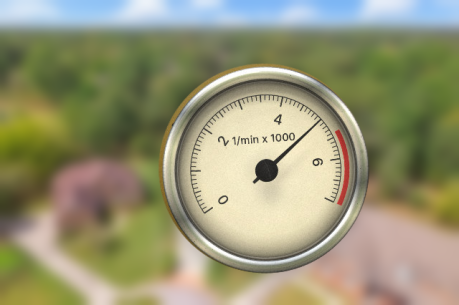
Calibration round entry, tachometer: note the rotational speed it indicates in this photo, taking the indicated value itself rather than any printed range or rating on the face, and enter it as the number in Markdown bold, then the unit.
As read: **5000** rpm
